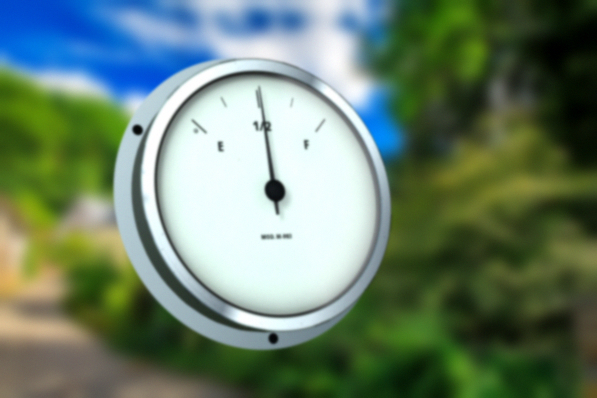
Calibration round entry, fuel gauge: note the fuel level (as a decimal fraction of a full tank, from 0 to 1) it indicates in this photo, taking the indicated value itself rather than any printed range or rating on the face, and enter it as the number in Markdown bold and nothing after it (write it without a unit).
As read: **0.5**
